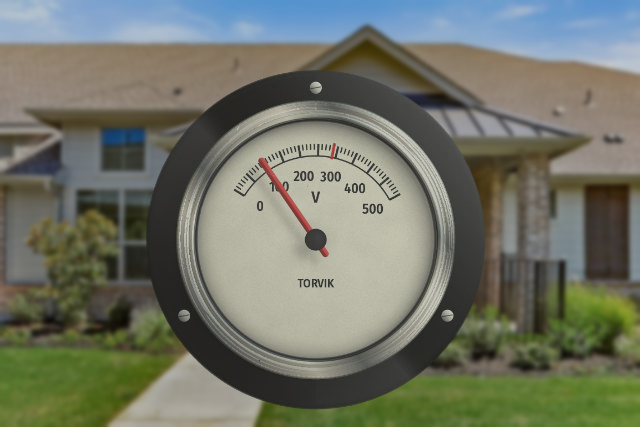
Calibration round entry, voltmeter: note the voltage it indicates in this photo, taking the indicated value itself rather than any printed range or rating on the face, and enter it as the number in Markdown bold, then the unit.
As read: **100** V
